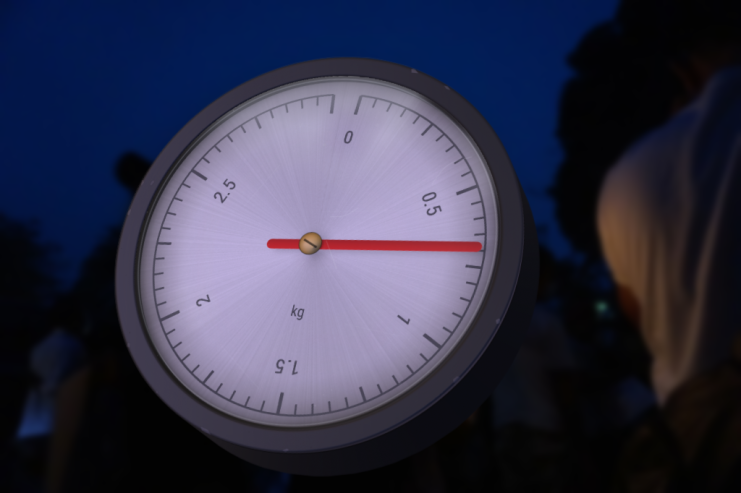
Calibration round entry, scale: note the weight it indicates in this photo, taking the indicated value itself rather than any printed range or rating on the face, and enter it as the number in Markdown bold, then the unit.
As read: **0.7** kg
